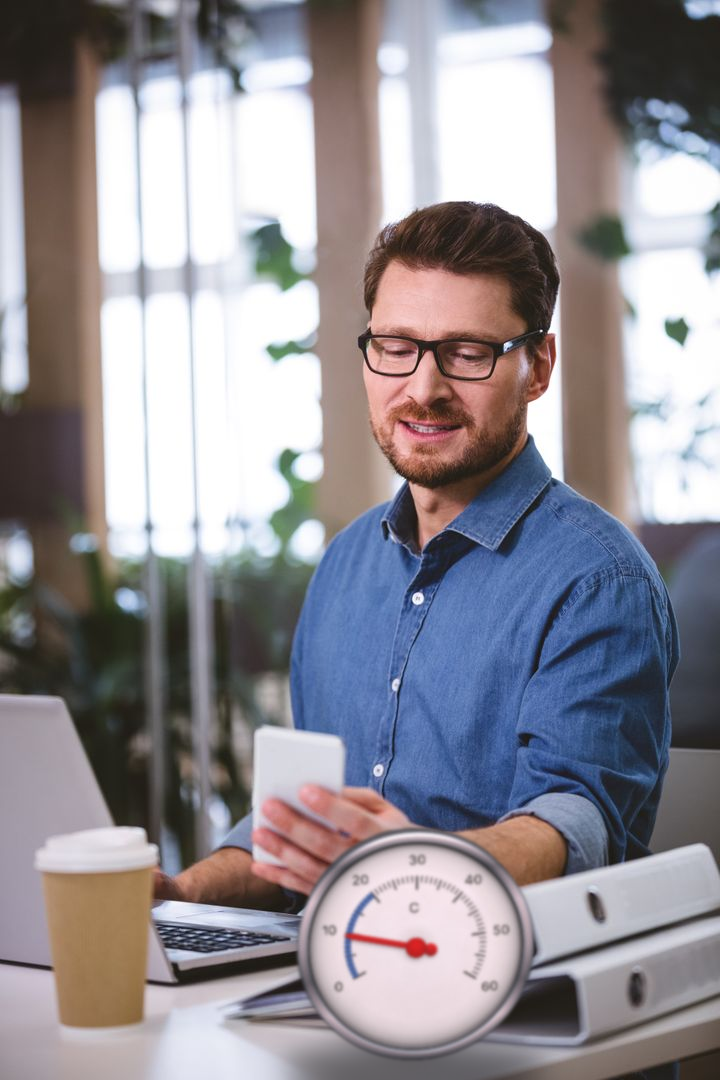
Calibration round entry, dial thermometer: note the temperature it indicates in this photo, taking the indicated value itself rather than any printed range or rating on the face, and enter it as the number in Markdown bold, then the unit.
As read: **10** °C
